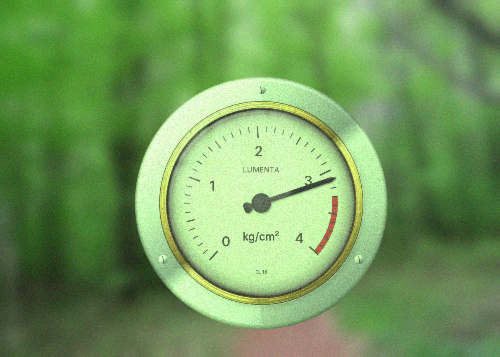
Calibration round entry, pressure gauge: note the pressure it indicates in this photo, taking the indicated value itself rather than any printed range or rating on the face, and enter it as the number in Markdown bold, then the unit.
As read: **3.1** kg/cm²
